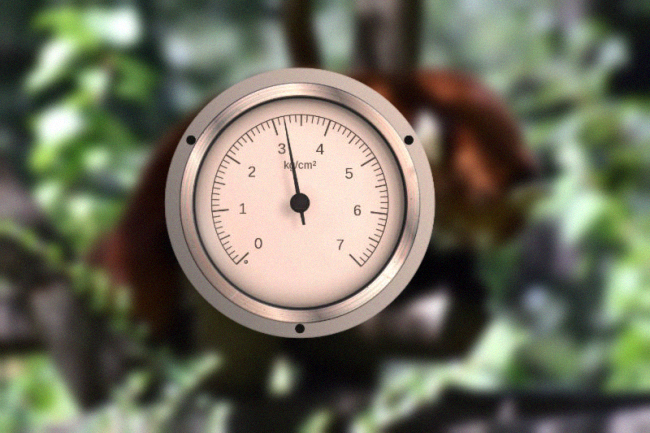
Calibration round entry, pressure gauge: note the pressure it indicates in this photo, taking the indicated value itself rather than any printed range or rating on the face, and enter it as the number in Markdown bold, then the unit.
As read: **3.2** kg/cm²
